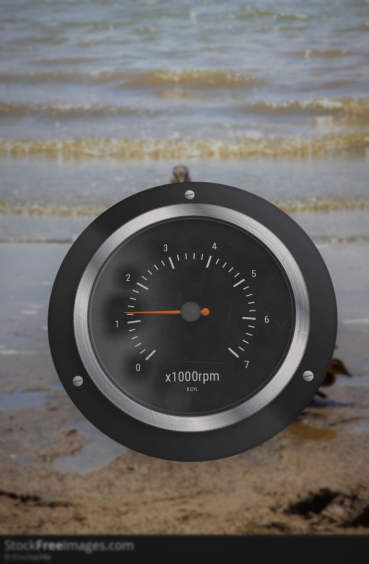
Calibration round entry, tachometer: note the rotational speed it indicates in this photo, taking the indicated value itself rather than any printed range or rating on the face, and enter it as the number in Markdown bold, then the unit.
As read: **1200** rpm
